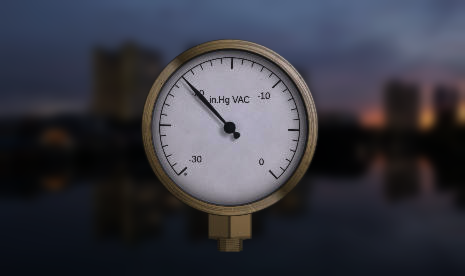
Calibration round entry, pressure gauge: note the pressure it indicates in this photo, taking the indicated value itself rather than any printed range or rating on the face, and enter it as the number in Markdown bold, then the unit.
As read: **-20** inHg
